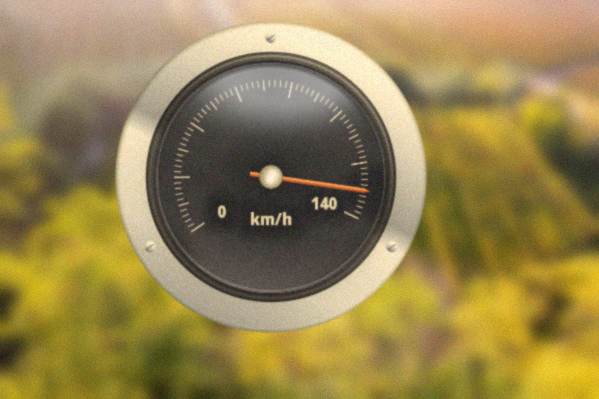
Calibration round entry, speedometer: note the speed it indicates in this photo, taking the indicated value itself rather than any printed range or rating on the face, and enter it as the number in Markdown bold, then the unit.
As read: **130** km/h
